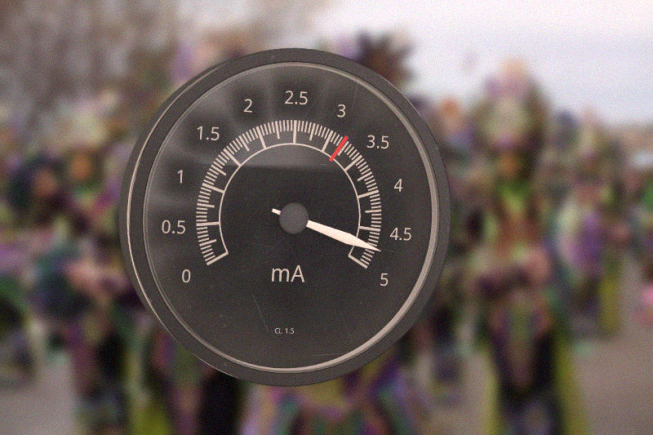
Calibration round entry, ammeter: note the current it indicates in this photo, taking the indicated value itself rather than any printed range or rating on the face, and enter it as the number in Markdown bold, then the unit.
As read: **4.75** mA
